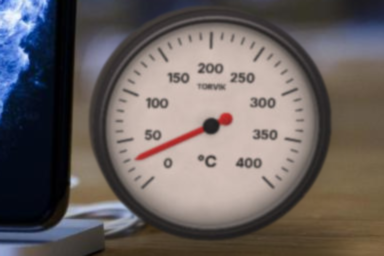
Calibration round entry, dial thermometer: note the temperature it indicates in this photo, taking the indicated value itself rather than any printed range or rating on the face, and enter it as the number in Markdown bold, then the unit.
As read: **30** °C
